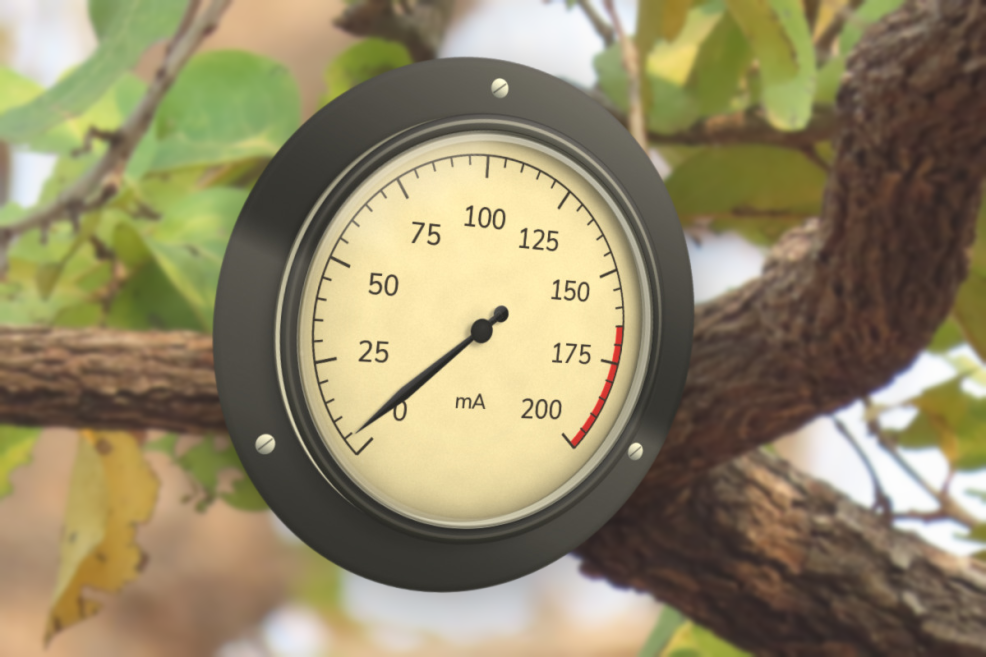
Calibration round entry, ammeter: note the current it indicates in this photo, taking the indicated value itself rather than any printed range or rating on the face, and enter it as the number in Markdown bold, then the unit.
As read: **5** mA
